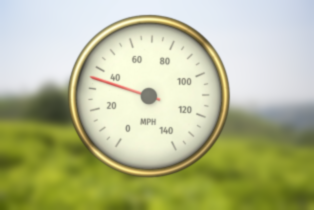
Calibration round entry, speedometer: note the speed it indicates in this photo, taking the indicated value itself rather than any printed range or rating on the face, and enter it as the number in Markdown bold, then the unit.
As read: **35** mph
